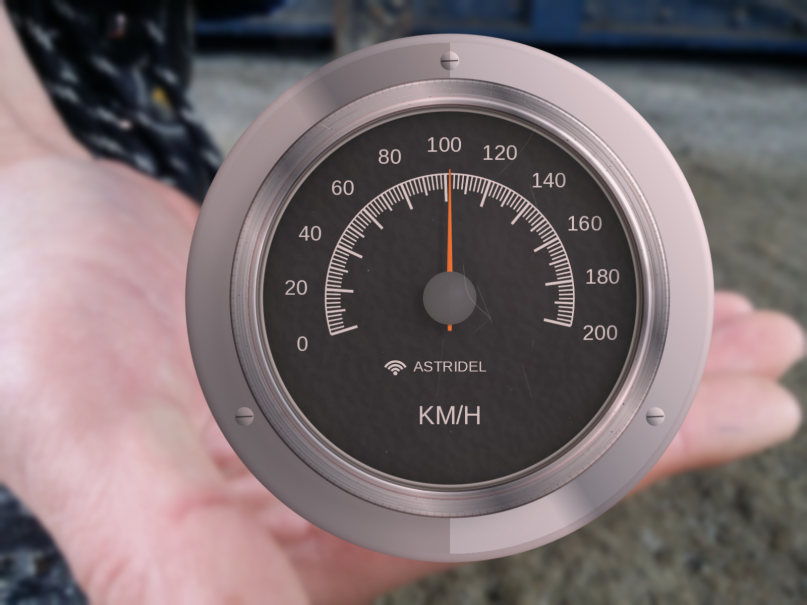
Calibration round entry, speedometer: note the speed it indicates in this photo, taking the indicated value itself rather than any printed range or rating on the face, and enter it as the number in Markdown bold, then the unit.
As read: **102** km/h
